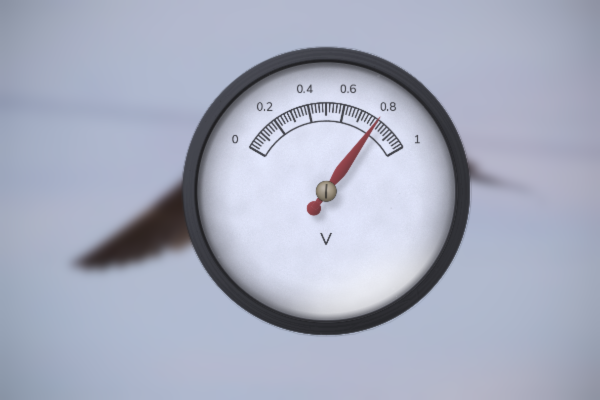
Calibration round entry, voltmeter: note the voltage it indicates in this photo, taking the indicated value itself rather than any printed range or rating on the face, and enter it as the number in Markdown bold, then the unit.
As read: **0.8** V
